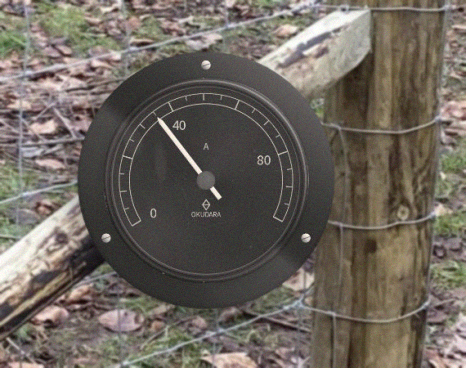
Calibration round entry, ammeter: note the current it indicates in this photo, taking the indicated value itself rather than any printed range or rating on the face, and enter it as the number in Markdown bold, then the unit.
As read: **35** A
